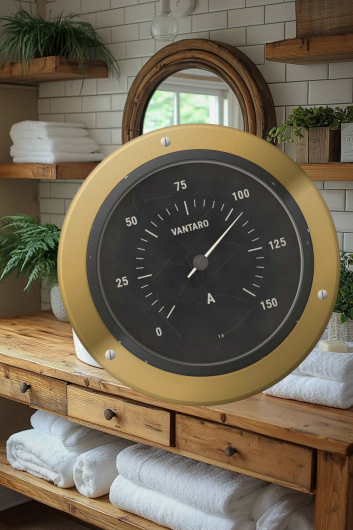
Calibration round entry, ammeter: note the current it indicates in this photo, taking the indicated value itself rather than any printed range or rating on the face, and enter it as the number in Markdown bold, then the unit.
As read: **105** A
